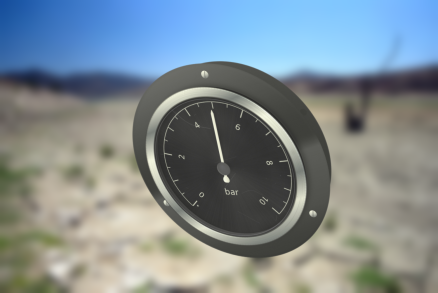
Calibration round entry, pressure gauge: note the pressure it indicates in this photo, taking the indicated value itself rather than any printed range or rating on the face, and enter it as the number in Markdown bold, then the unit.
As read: **5** bar
